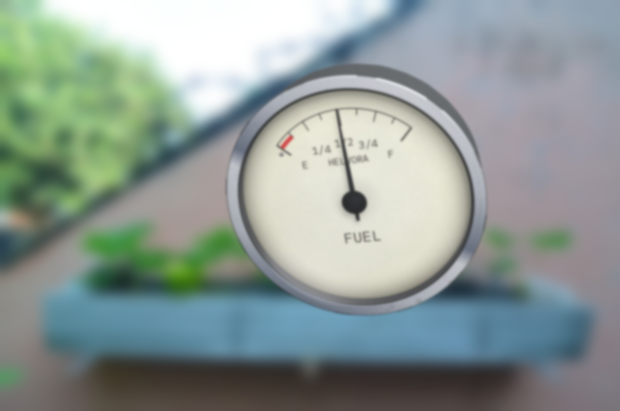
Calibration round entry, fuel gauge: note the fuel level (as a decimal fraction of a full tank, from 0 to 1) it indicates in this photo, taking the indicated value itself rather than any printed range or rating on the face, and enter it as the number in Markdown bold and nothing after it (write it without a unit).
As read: **0.5**
